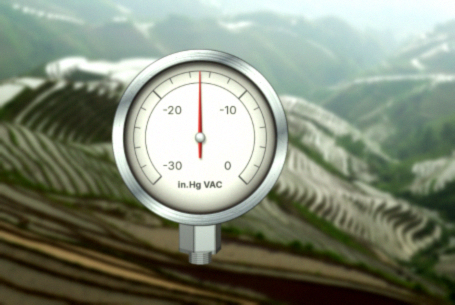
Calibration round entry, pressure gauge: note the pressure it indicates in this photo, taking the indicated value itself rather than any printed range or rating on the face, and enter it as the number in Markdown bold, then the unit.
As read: **-15** inHg
